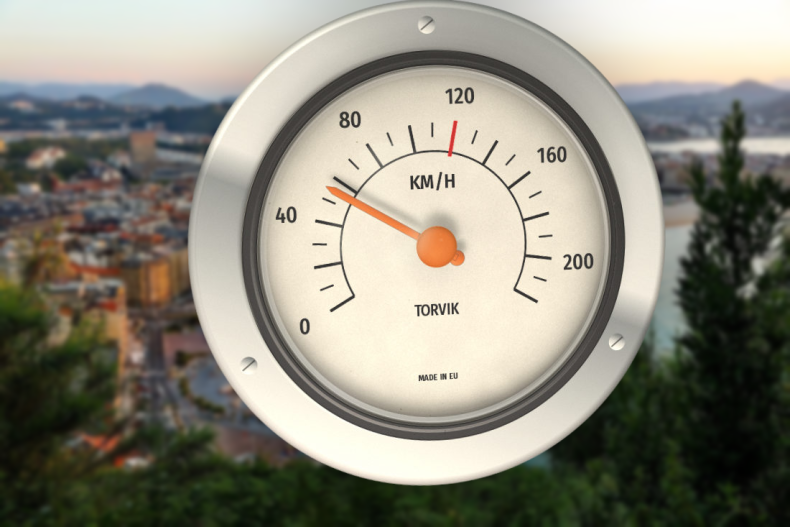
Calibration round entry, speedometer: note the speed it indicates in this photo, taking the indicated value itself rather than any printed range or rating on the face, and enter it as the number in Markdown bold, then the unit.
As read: **55** km/h
